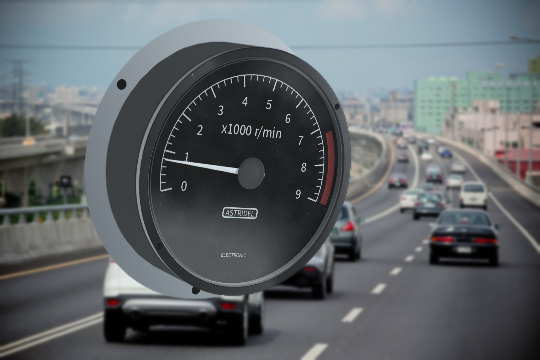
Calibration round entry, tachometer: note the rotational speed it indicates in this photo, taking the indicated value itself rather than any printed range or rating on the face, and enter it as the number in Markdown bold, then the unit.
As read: **800** rpm
